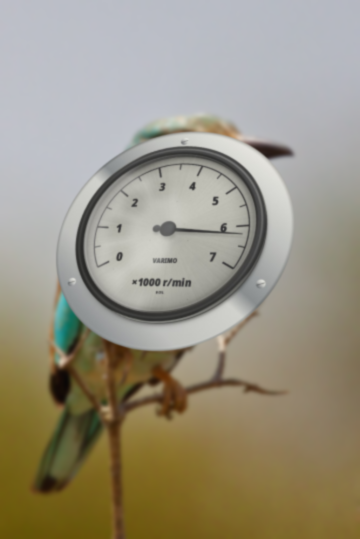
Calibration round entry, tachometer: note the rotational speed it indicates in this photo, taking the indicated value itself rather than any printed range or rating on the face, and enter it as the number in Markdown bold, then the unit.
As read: **6250** rpm
